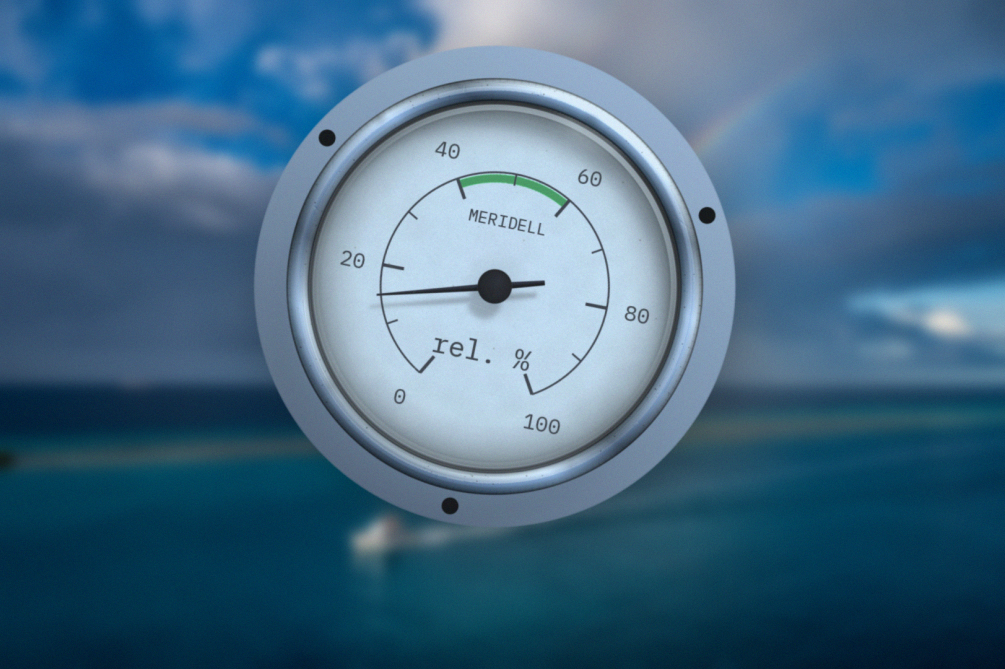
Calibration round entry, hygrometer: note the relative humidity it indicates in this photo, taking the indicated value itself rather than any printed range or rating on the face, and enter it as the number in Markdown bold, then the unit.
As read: **15** %
